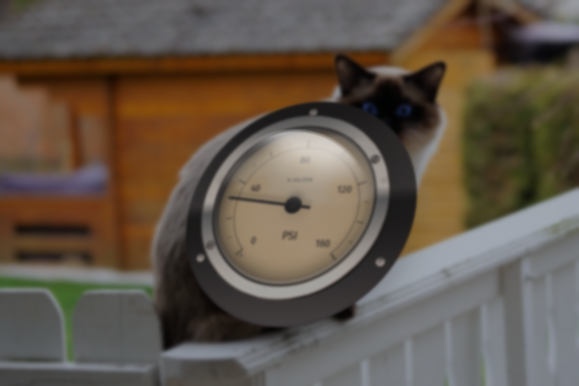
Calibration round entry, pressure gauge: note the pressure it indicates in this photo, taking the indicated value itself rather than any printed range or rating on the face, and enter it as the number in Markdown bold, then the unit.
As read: **30** psi
